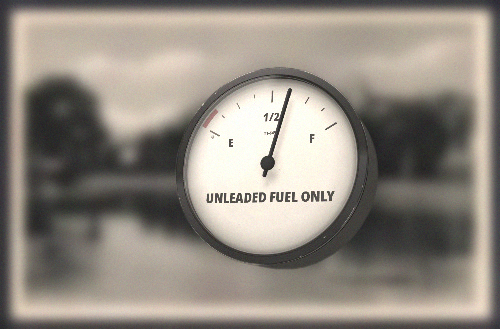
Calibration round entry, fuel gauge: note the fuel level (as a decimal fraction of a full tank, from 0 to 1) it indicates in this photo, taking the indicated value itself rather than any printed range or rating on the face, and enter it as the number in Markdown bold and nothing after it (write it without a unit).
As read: **0.625**
